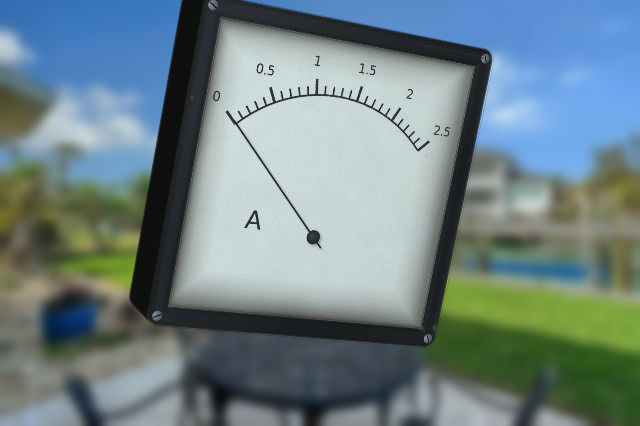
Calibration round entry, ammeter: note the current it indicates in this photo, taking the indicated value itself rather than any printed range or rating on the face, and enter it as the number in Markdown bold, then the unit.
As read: **0** A
